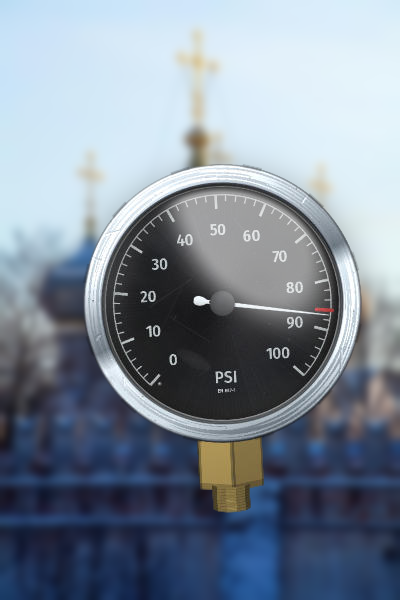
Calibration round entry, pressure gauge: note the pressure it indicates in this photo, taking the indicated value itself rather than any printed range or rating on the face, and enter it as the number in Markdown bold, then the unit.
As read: **87** psi
